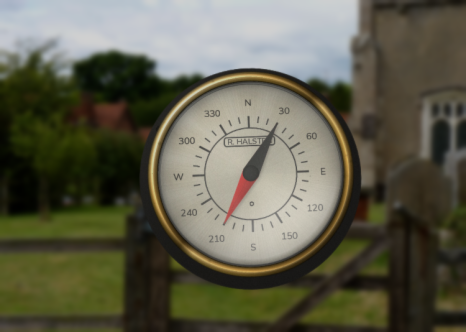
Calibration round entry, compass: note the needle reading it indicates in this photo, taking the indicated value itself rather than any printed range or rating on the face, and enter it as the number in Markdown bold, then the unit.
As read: **210** °
